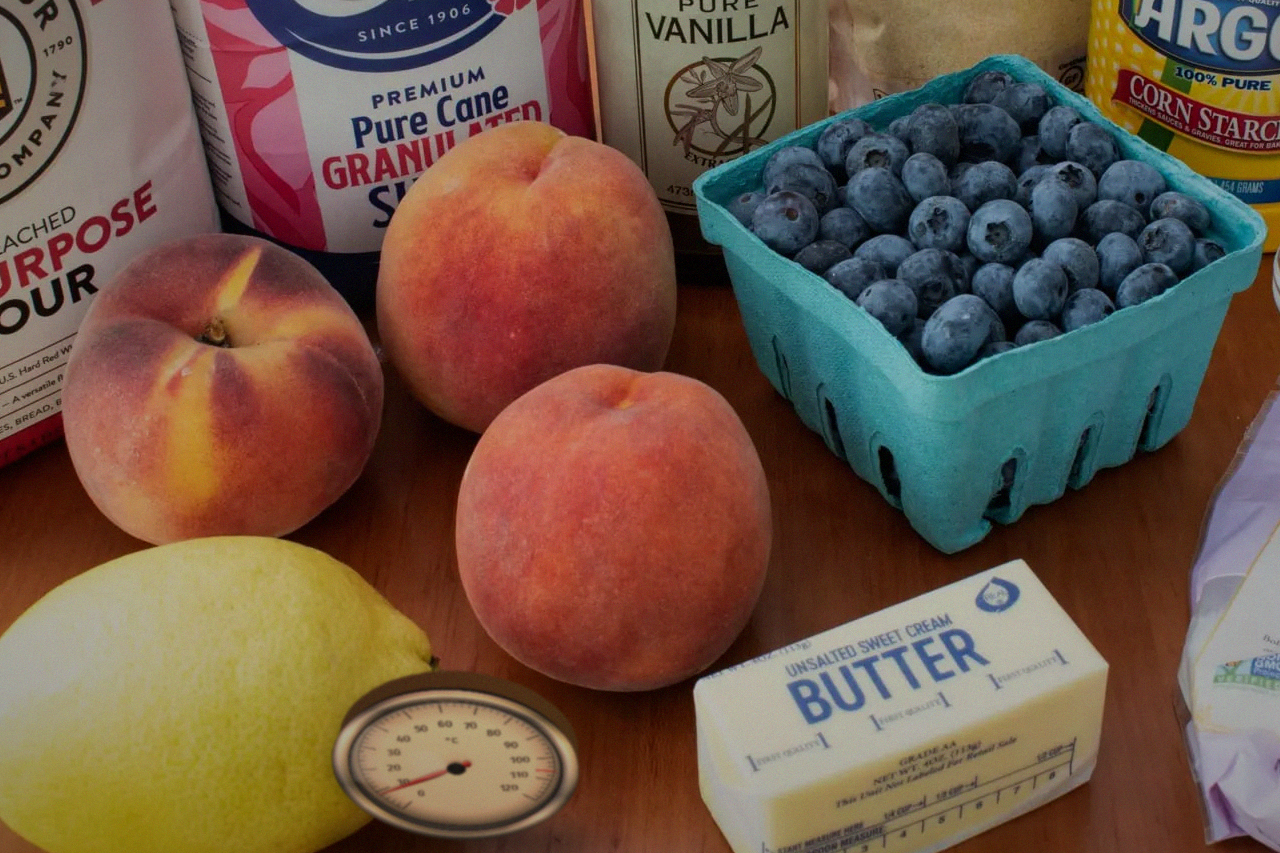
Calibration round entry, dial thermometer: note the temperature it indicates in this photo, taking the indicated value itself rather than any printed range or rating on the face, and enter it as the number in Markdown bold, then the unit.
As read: **10** °C
